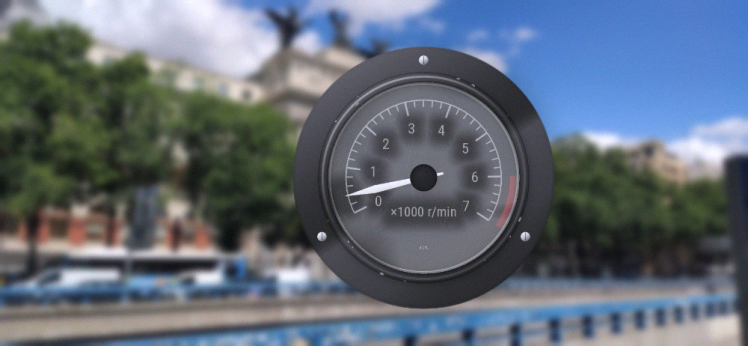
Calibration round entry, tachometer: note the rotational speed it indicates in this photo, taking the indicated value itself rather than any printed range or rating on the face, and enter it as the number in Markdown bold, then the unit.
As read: **400** rpm
